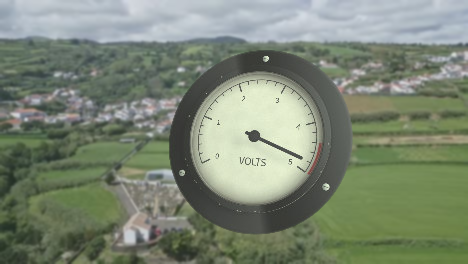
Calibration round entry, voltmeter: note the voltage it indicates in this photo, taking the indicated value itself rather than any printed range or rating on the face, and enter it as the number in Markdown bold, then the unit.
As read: **4.8** V
